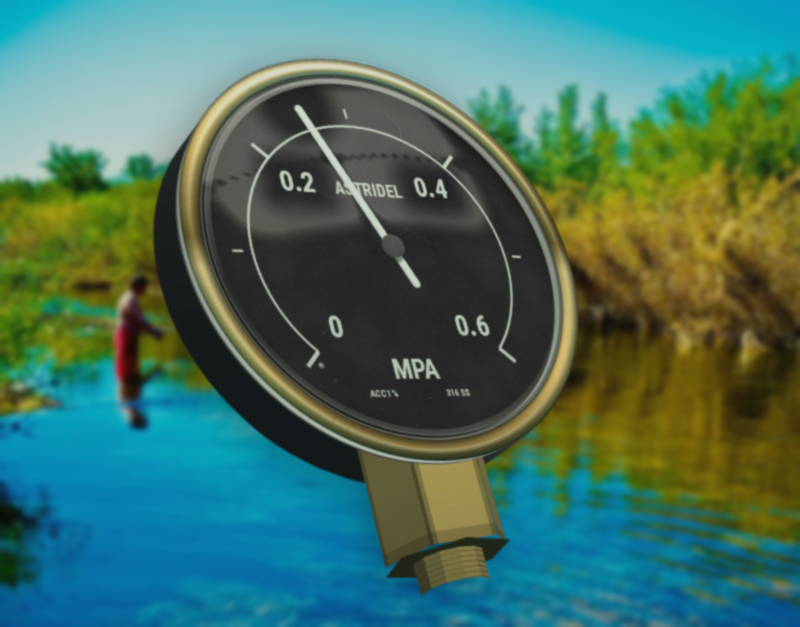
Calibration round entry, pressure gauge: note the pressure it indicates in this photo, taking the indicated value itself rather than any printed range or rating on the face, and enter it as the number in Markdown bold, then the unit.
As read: **0.25** MPa
